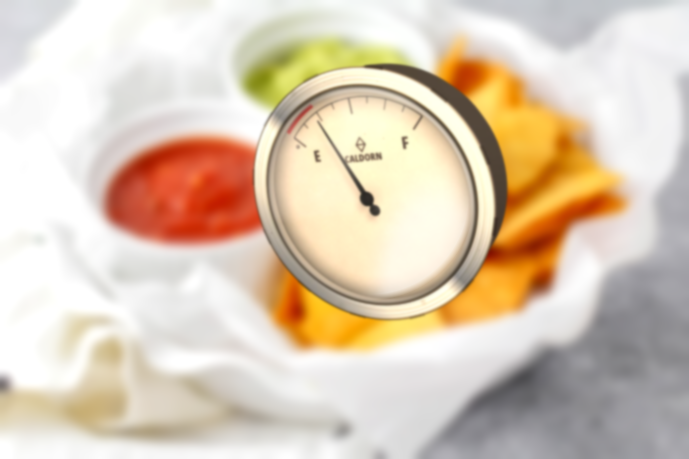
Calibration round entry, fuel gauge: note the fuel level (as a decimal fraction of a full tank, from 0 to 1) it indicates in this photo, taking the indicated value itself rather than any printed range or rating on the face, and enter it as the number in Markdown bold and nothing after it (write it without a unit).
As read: **0.25**
